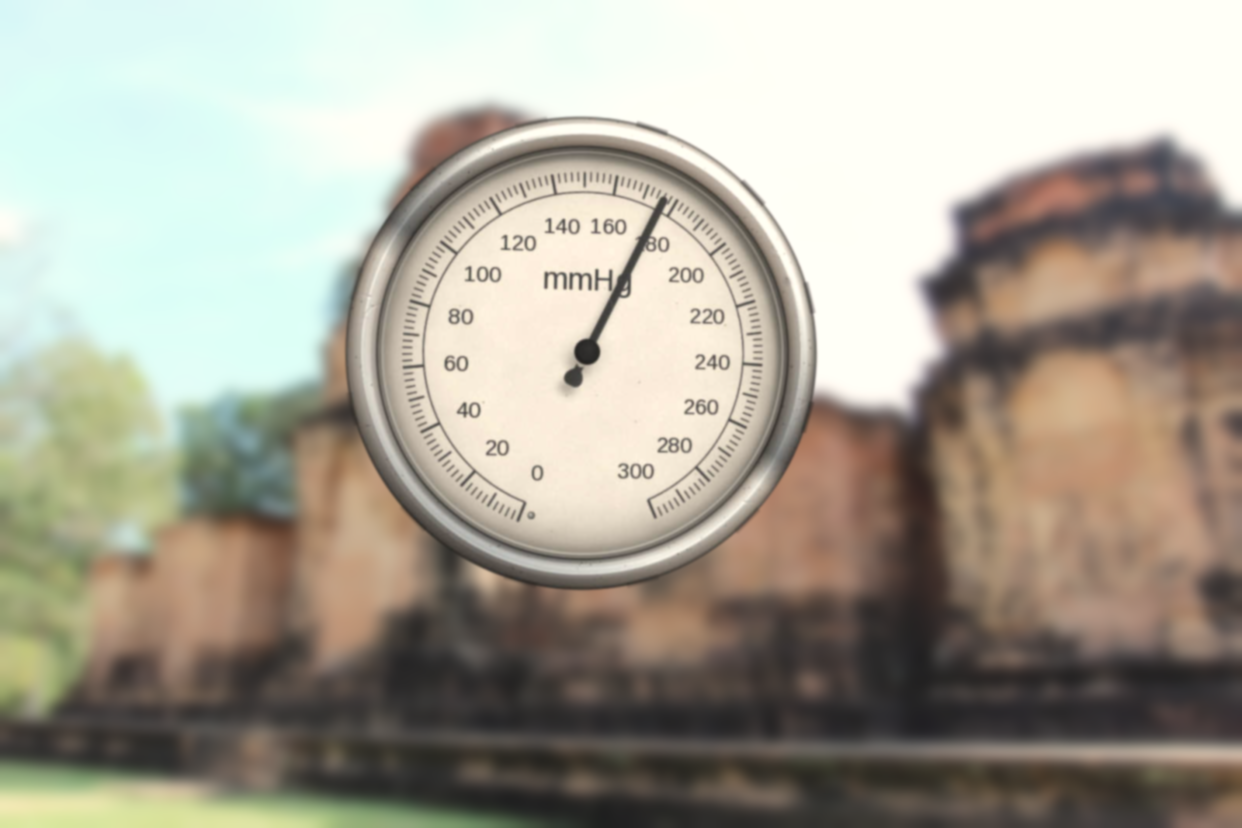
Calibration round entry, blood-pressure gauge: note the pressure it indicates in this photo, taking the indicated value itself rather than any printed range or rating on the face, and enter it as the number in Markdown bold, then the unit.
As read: **176** mmHg
